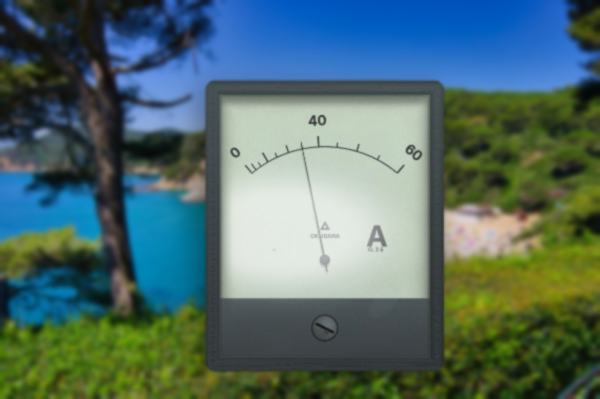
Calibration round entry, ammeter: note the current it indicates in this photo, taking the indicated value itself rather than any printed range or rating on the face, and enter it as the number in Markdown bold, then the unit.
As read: **35** A
